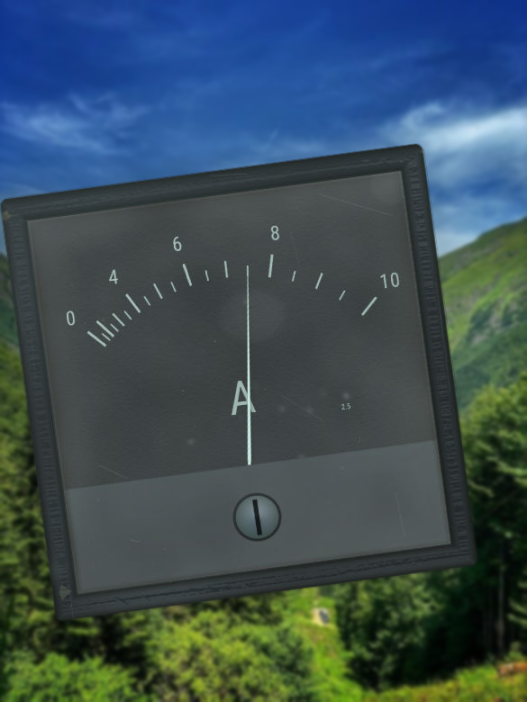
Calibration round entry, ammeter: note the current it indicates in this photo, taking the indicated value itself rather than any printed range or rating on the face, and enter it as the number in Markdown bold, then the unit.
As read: **7.5** A
